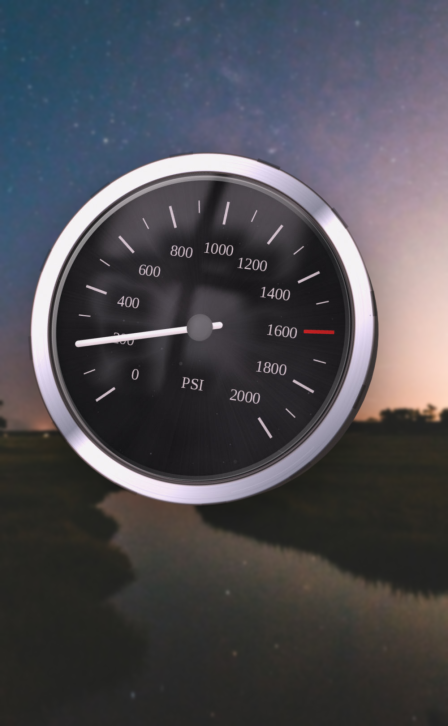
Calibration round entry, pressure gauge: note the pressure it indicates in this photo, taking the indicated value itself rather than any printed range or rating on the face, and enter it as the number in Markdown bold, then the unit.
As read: **200** psi
